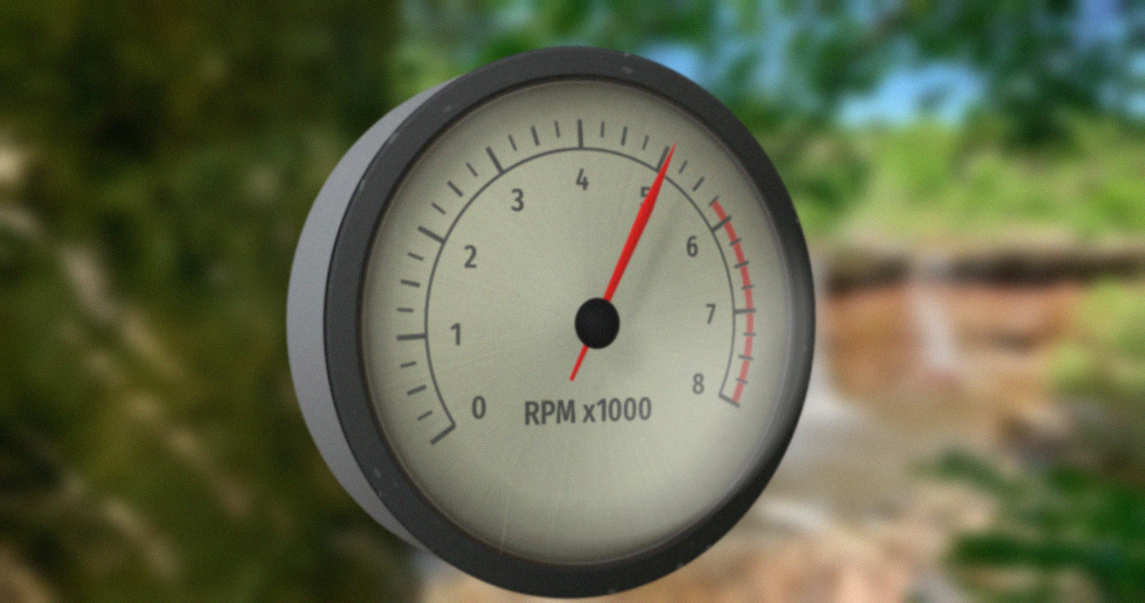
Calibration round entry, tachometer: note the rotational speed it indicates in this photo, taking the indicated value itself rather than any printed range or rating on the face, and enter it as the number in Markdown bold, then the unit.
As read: **5000** rpm
